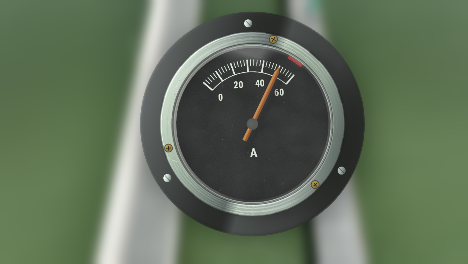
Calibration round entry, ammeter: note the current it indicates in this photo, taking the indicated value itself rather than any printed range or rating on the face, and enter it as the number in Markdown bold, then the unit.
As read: **50** A
